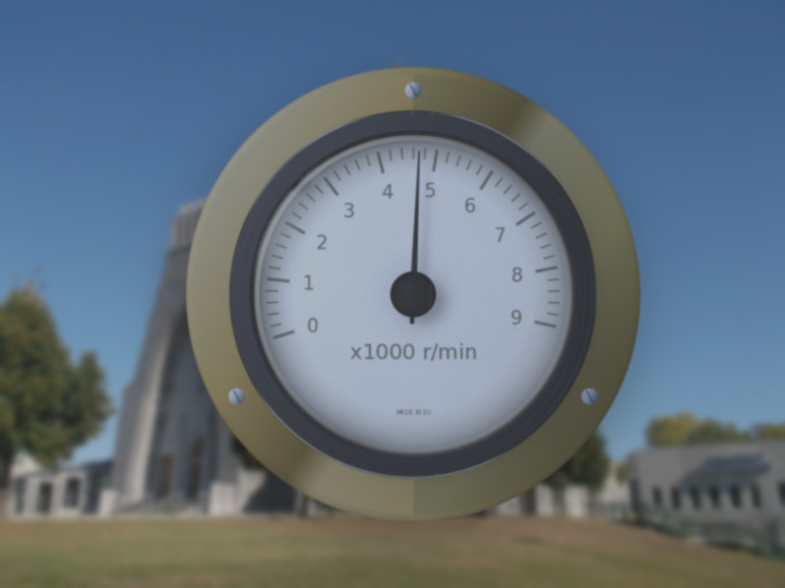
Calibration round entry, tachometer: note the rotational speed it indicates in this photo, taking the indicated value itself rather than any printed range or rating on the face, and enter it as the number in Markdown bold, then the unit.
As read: **4700** rpm
